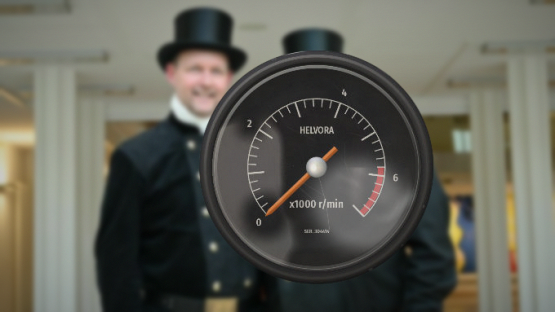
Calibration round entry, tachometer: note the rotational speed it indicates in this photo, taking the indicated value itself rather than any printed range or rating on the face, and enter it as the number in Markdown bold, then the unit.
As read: **0** rpm
